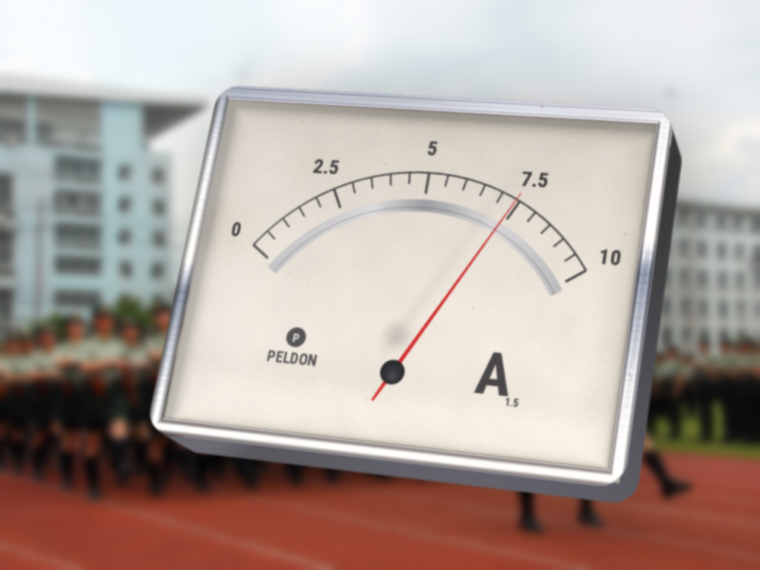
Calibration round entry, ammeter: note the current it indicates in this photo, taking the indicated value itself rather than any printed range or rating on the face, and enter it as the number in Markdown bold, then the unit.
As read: **7.5** A
